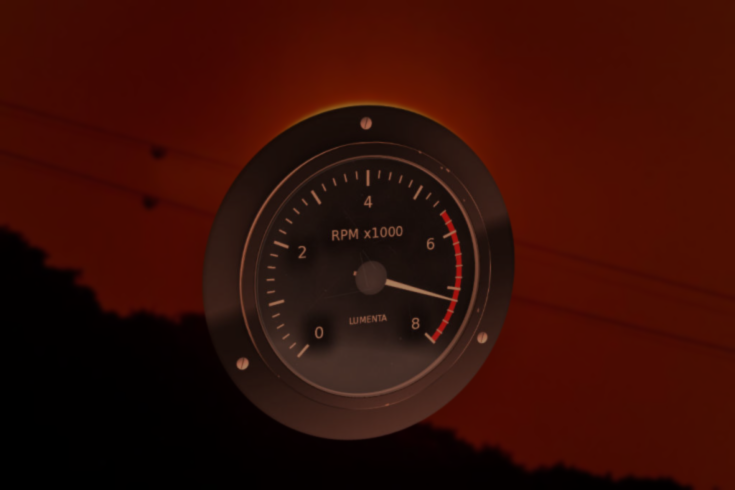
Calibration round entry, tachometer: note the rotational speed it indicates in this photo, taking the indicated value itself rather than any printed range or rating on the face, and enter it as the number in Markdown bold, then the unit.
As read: **7200** rpm
